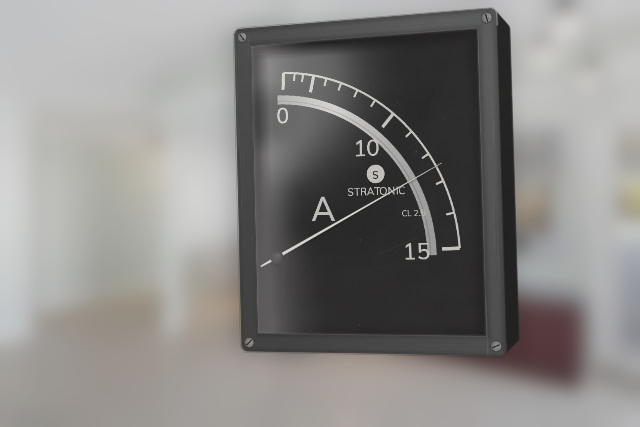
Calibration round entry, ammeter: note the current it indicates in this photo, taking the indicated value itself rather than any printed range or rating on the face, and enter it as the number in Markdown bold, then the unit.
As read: **12.5** A
